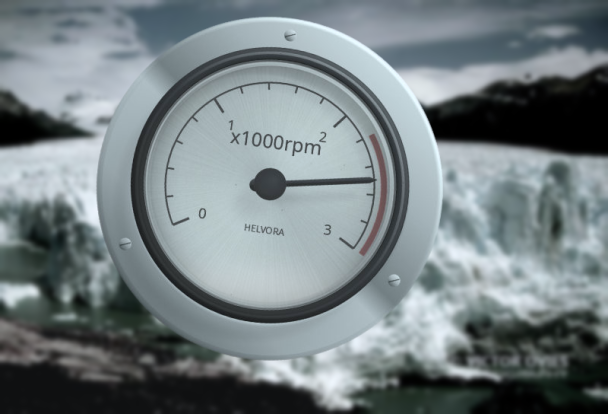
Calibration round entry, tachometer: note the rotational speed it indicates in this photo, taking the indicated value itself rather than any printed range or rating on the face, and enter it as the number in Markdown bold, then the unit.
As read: **2500** rpm
